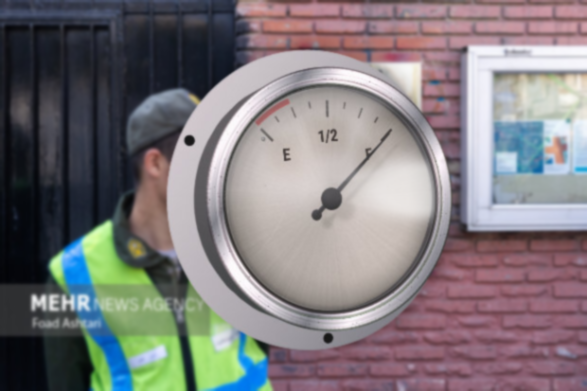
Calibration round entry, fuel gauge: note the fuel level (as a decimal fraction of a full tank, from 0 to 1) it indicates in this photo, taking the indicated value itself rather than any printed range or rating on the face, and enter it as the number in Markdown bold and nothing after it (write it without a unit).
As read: **1**
